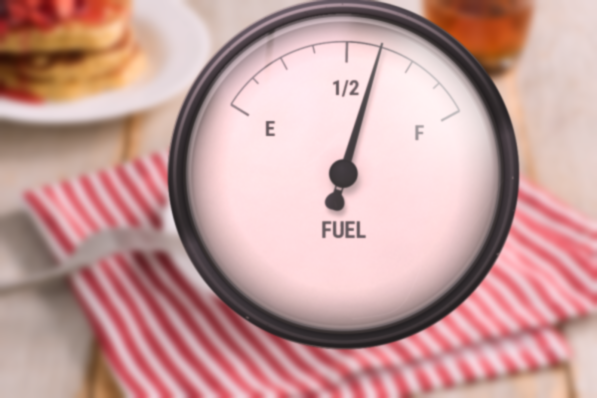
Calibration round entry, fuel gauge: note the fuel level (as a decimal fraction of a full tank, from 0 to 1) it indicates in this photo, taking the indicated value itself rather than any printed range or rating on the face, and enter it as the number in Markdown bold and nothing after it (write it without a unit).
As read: **0.625**
